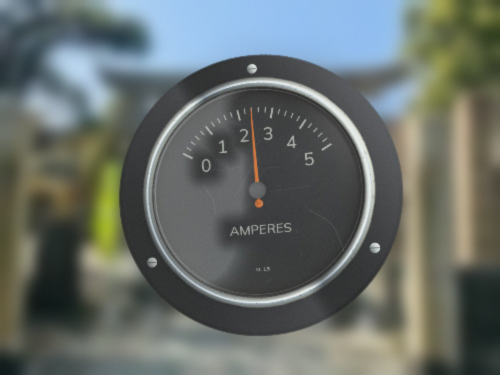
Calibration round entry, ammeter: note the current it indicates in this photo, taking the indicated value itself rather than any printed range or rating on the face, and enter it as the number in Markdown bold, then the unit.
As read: **2.4** A
